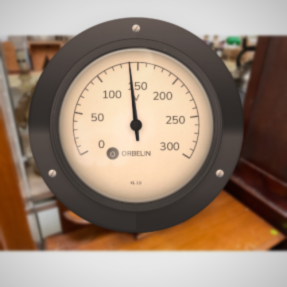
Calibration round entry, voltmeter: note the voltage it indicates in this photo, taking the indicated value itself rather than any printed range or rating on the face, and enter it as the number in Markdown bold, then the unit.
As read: **140** V
